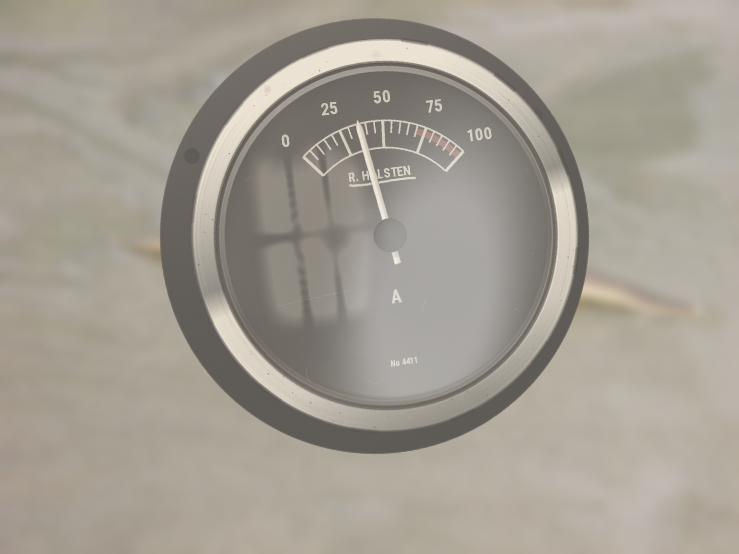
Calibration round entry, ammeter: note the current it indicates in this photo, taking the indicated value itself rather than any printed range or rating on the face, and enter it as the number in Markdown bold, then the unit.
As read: **35** A
